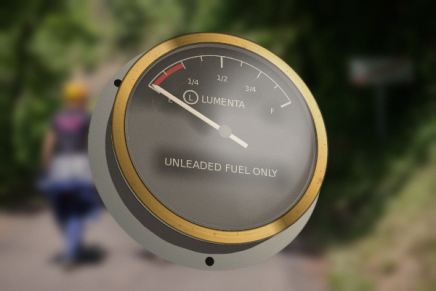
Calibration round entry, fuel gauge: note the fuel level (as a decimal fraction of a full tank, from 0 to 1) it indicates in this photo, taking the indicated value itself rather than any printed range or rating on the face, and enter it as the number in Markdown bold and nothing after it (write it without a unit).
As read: **0**
